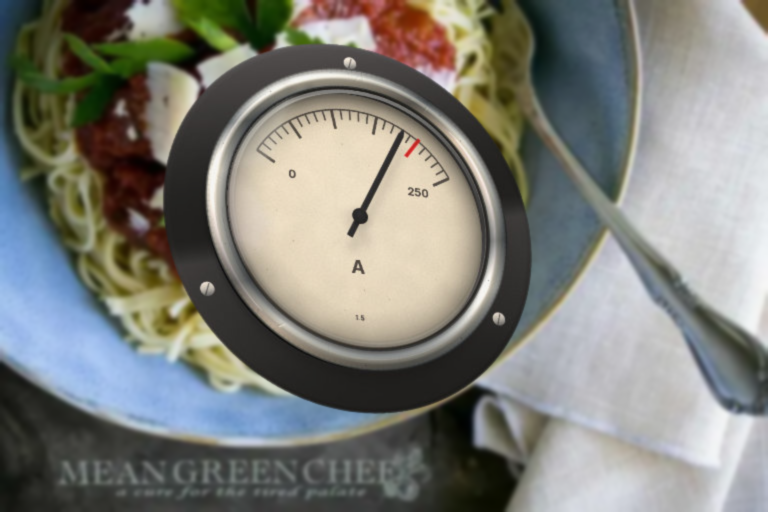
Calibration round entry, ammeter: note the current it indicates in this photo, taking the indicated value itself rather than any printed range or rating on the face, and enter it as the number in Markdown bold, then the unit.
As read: **180** A
